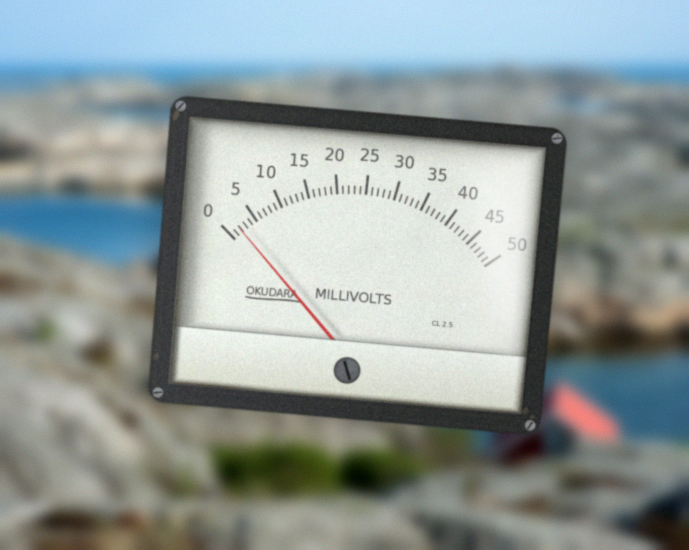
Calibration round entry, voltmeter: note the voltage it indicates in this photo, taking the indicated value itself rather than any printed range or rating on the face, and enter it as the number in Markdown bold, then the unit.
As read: **2** mV
